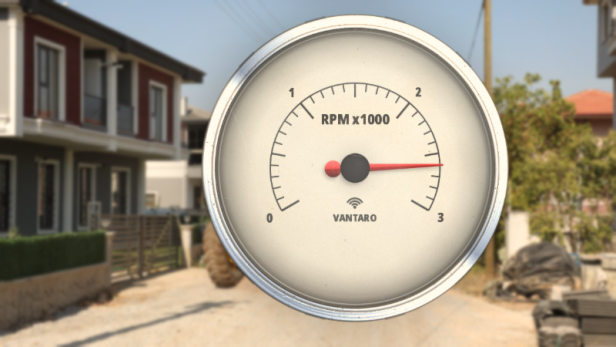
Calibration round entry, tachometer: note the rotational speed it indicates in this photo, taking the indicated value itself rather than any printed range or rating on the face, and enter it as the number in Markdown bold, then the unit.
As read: **2600** rpm
